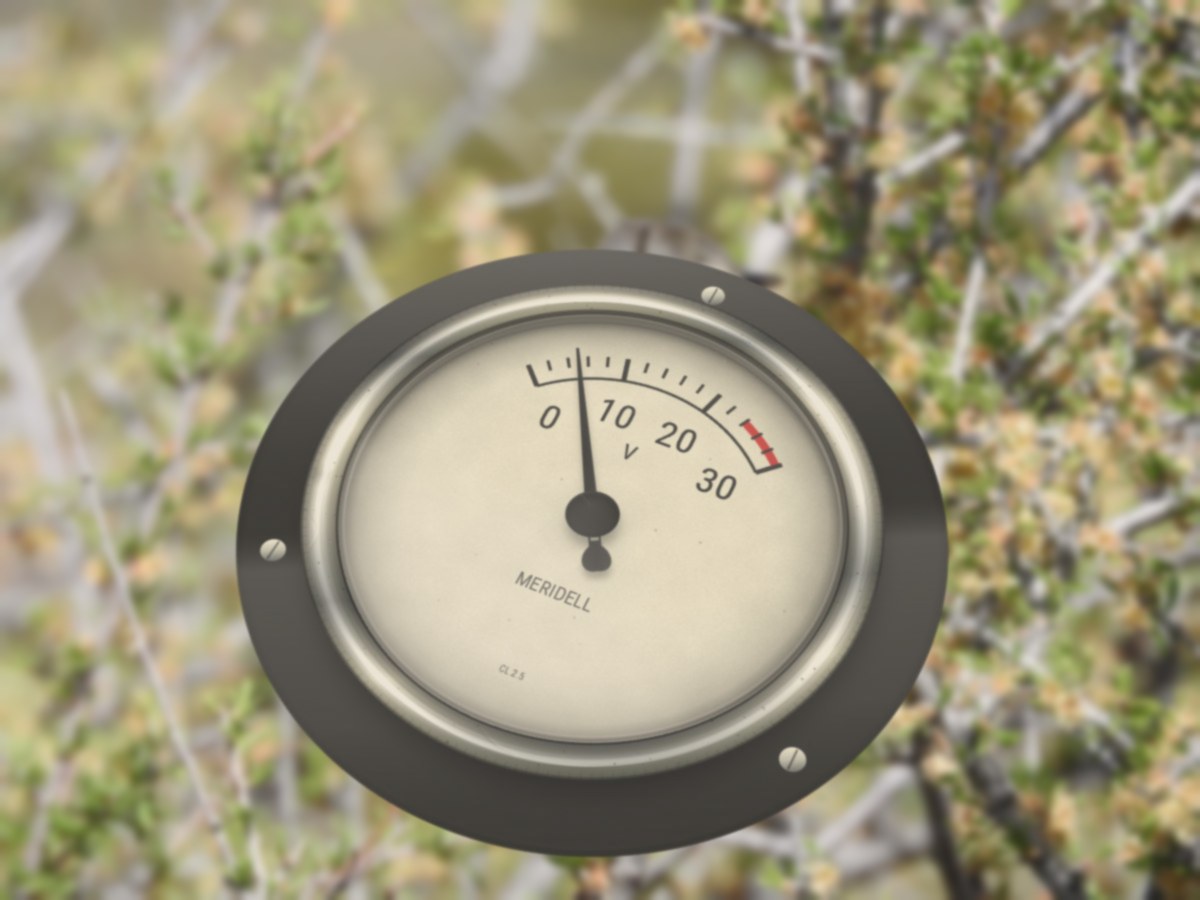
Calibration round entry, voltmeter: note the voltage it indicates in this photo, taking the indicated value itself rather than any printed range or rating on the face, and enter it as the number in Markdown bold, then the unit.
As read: **5** V
